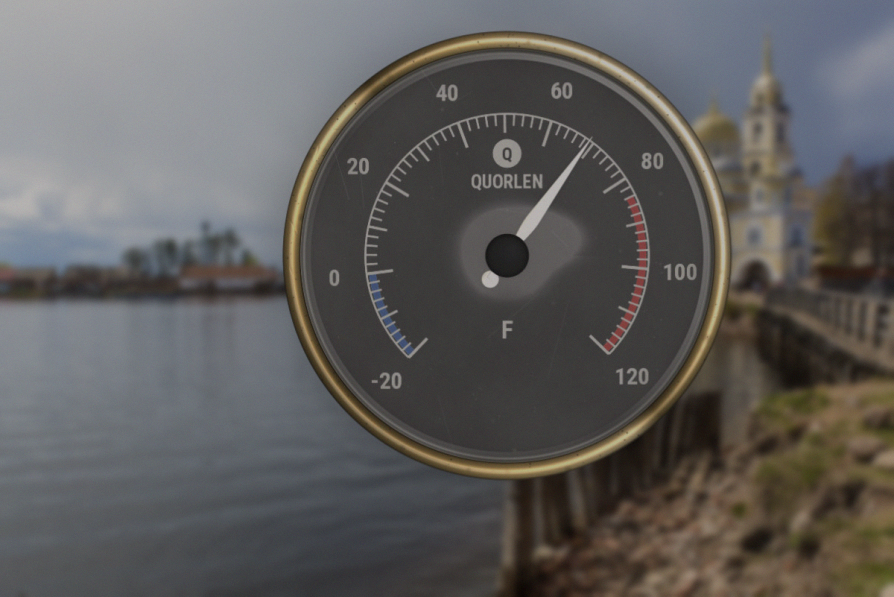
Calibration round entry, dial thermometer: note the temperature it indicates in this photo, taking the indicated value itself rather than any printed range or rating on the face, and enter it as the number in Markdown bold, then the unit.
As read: **69** °F
